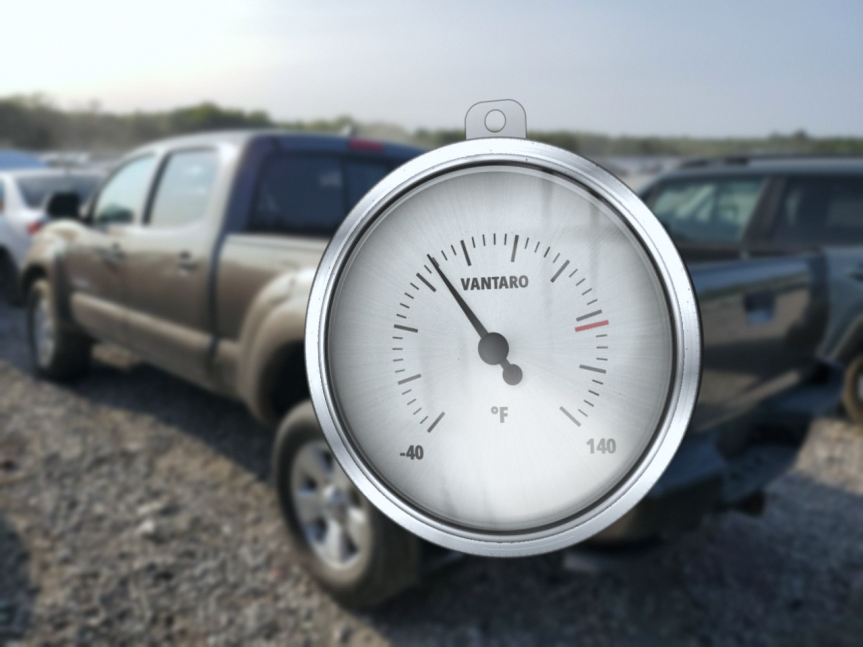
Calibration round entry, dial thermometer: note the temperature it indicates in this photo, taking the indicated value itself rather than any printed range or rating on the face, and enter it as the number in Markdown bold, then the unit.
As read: **28** °F
